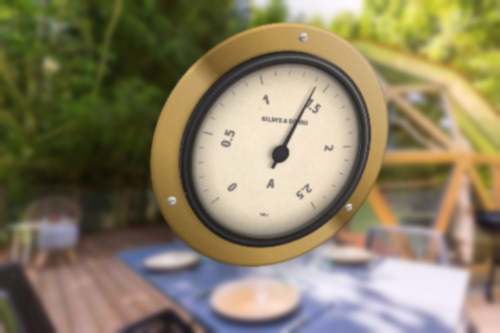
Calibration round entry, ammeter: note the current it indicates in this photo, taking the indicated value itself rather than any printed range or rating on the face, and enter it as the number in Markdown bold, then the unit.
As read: **1.4** A
